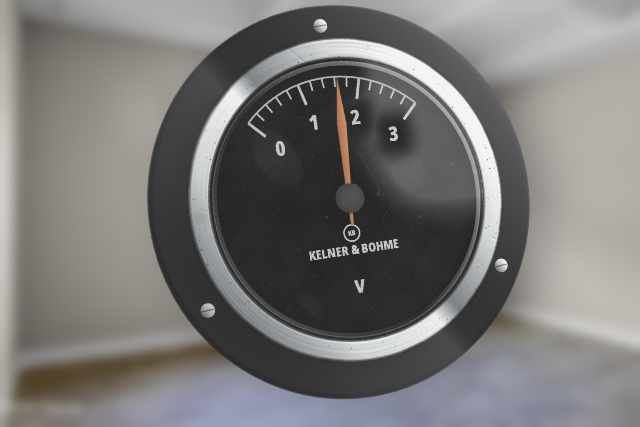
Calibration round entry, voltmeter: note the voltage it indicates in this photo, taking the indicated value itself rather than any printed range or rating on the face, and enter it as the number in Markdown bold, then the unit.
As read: **1.6** V
